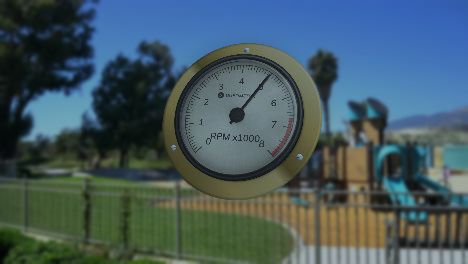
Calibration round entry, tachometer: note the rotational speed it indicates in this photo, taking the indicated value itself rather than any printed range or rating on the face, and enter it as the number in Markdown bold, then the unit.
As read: **5000** rpm
